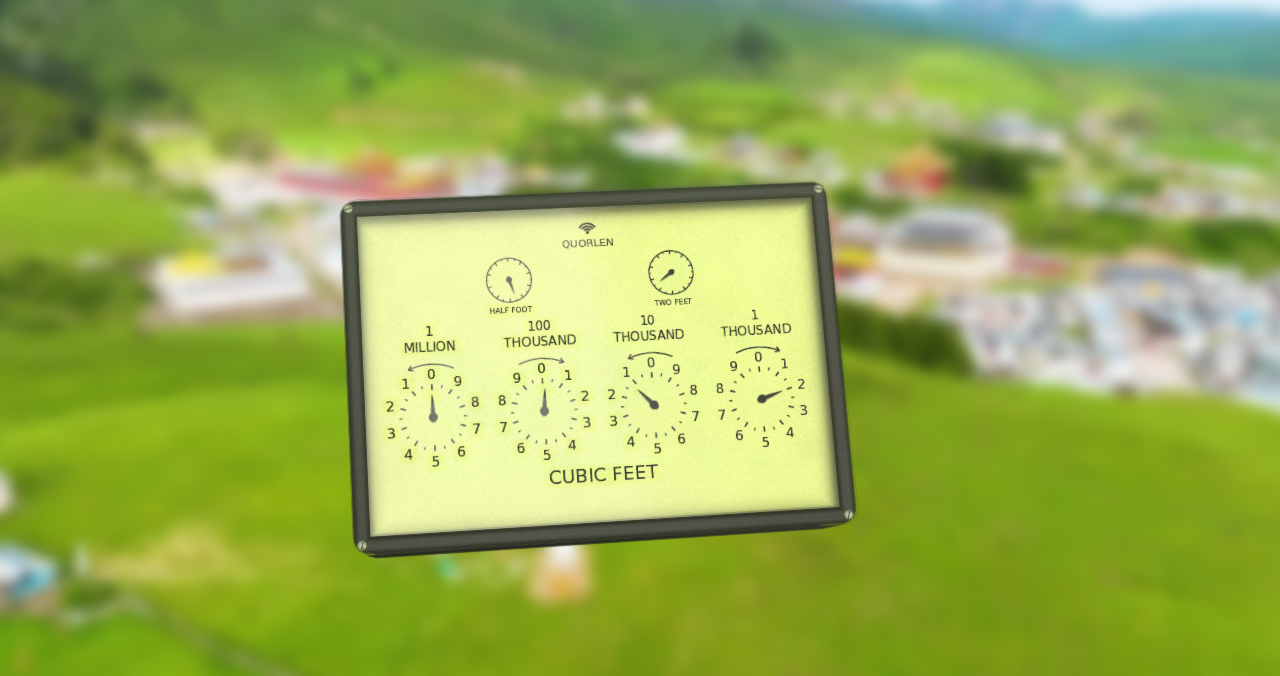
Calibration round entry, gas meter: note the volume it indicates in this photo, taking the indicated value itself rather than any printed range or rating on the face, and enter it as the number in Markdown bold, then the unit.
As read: **1200** ft³
